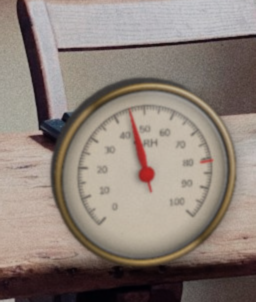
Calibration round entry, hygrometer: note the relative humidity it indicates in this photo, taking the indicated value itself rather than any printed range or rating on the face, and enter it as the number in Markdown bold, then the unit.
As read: **45** %
